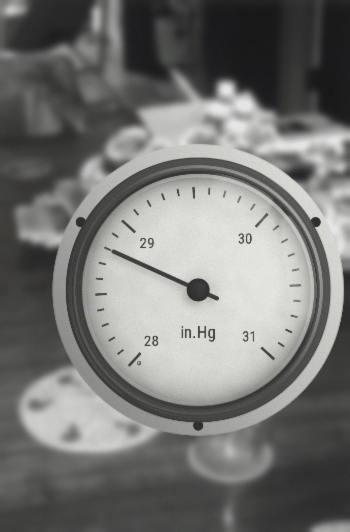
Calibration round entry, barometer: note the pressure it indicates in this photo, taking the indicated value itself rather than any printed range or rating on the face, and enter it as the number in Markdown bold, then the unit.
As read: **28.8** inHg
